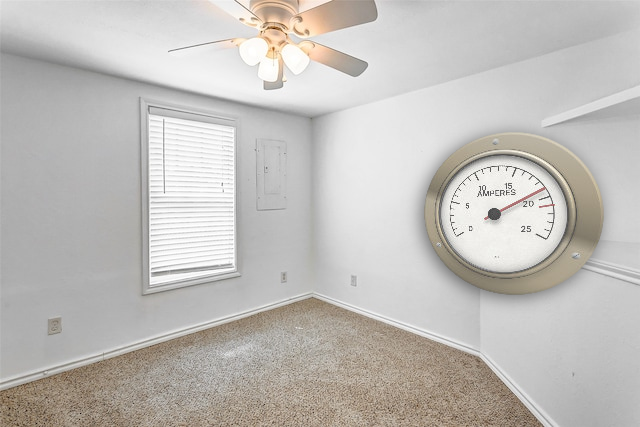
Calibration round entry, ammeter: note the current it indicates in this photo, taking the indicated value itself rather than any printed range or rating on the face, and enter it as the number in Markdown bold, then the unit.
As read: **19** A
